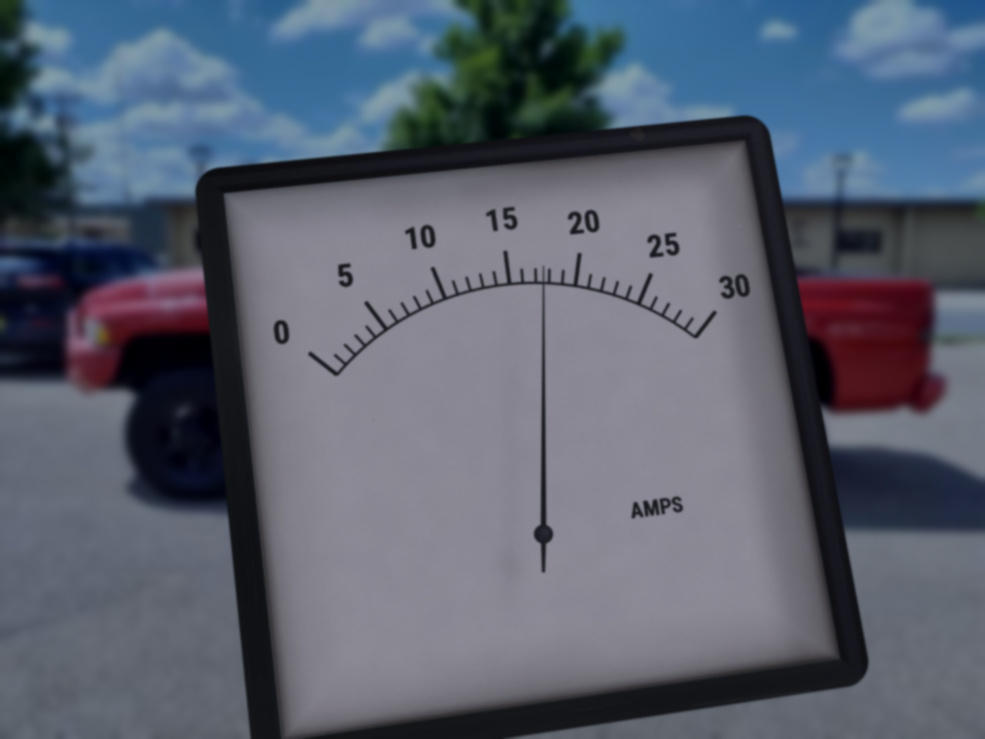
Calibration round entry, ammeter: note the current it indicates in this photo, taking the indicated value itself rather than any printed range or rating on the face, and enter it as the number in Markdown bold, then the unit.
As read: **17.5** A
